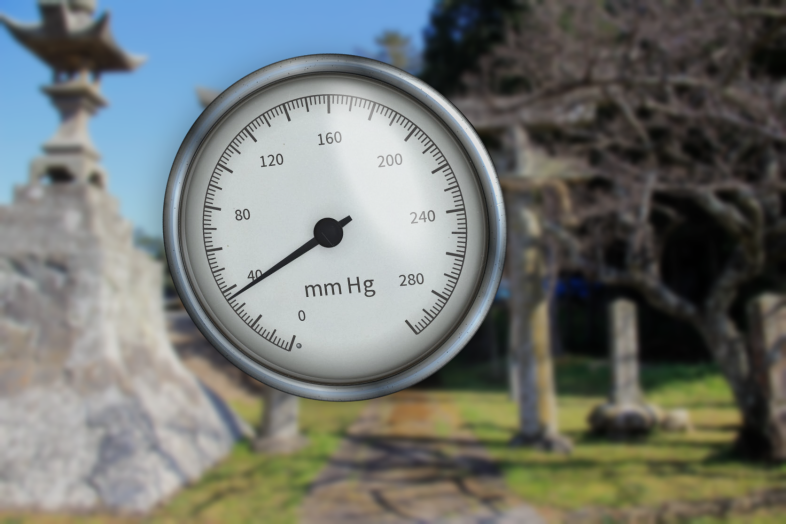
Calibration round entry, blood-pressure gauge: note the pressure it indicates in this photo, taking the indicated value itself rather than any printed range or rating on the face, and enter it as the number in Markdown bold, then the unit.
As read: **36** mmHg
